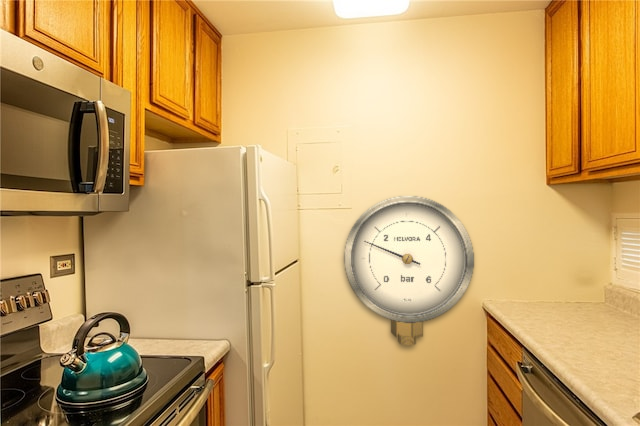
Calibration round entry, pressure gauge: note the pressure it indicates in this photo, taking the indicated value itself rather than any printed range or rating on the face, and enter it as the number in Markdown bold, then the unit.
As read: **1.5** bar
